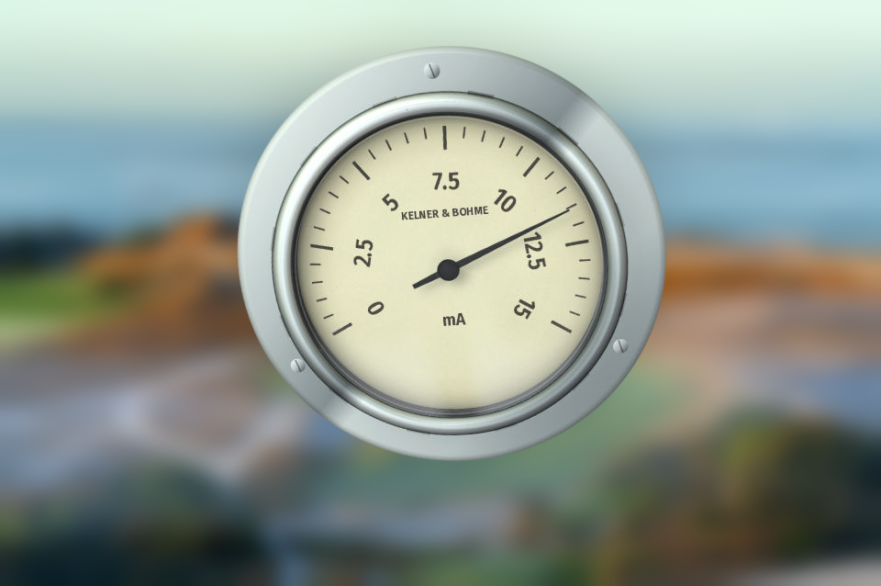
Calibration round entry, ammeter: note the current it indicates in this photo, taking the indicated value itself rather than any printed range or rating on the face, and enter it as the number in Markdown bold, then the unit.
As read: **11.5** mA
